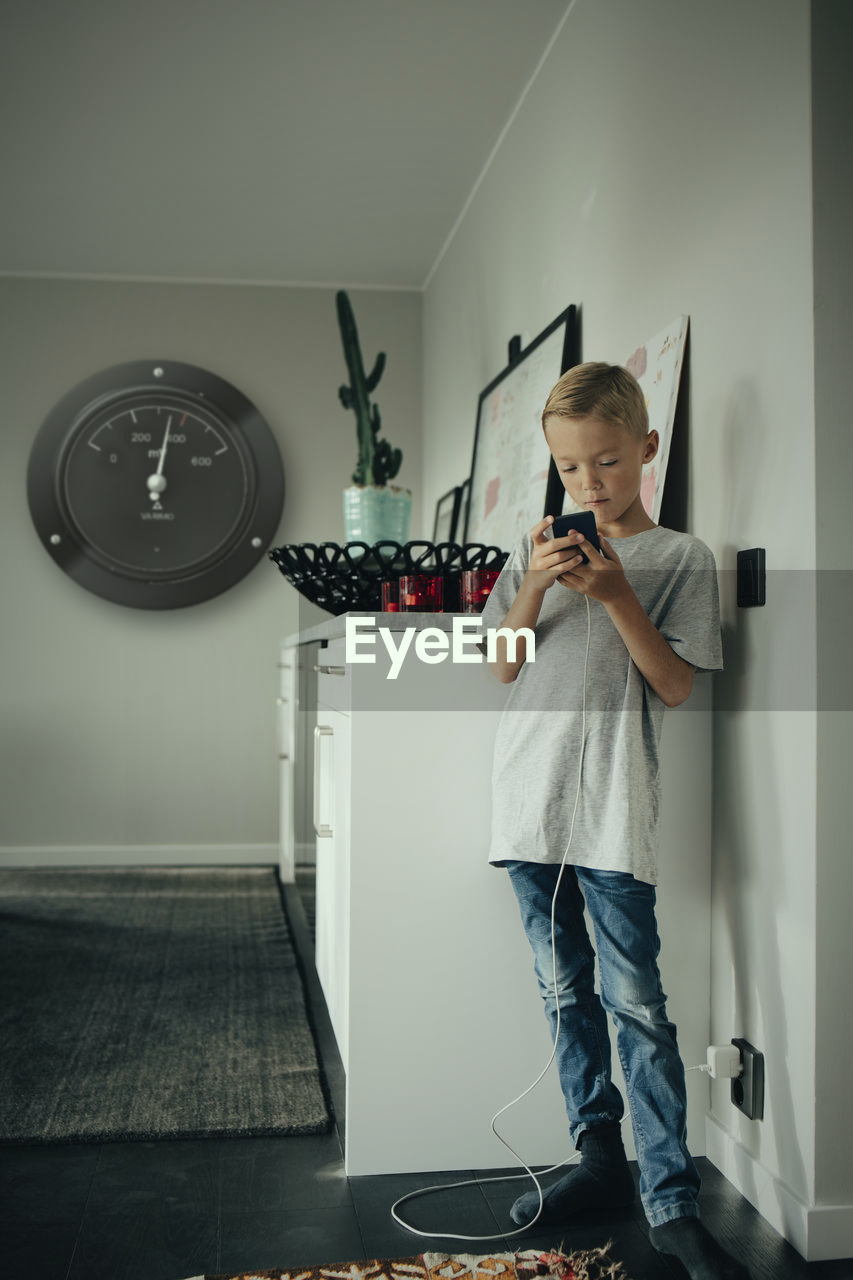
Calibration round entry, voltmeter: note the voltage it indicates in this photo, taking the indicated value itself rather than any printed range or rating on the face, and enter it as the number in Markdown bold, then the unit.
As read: **350** mV
